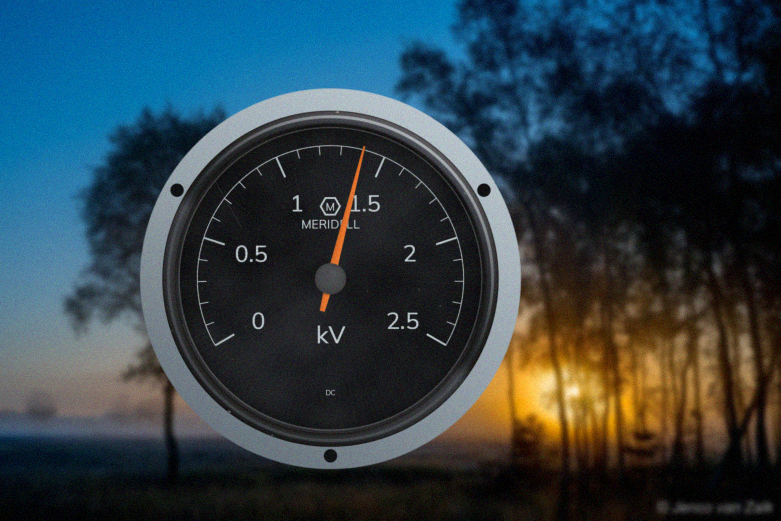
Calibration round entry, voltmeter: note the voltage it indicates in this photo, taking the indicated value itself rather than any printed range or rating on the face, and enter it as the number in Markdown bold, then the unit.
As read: **1.4** kV
